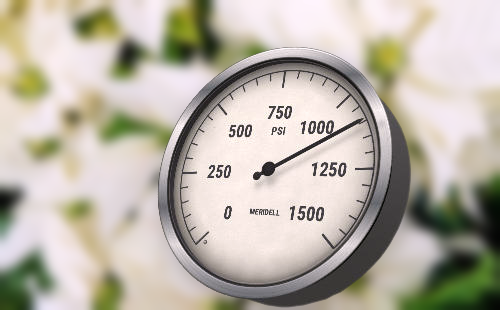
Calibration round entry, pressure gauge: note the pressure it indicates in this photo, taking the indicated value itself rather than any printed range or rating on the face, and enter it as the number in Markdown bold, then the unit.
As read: **1100** psi
